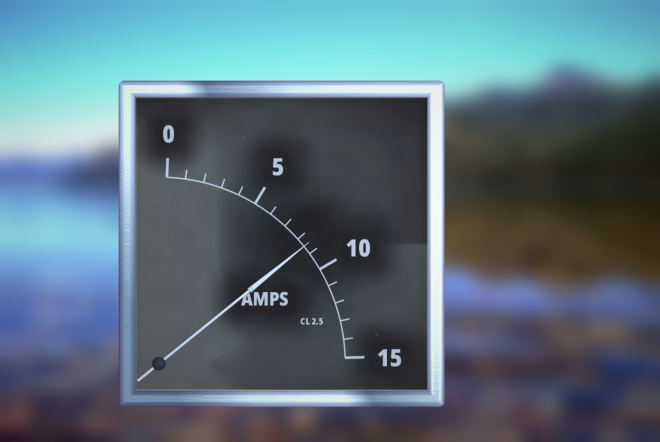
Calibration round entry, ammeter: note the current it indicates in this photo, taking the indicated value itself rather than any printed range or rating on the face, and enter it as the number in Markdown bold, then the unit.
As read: **8.5** A
